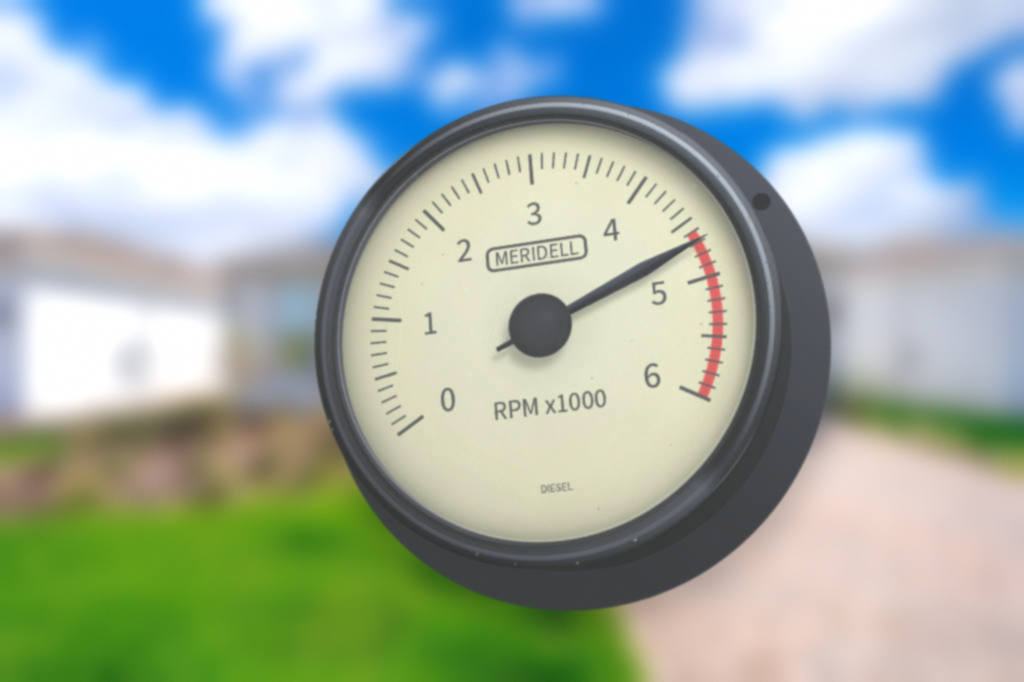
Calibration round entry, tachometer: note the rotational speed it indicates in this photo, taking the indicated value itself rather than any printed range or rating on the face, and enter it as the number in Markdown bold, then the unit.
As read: **4700** rpm
